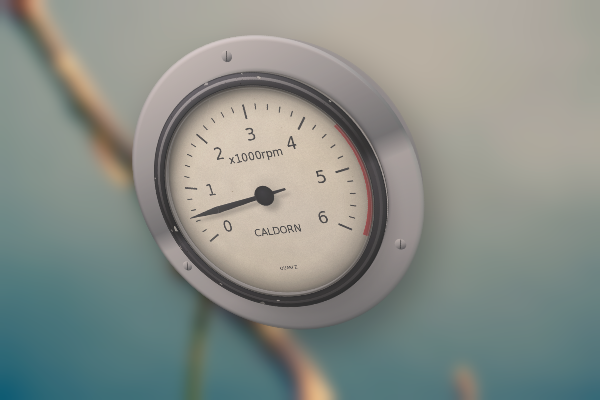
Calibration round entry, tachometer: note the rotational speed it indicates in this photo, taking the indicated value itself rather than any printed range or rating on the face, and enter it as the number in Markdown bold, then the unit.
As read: **500** rpm
